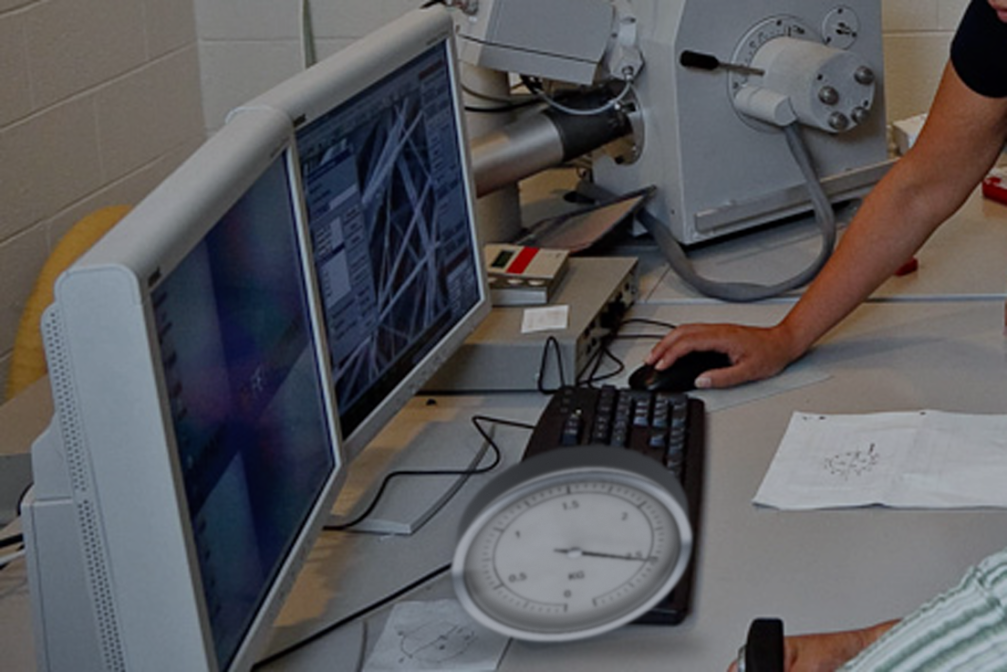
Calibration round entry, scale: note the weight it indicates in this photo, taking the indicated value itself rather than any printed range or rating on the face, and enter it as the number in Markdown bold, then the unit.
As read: **2.5** kg
